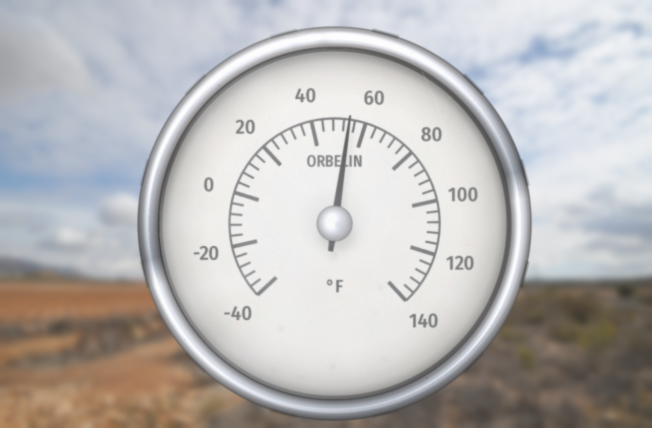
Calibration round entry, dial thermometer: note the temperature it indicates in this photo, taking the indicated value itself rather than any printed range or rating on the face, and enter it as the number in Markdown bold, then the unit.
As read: **54** °F
